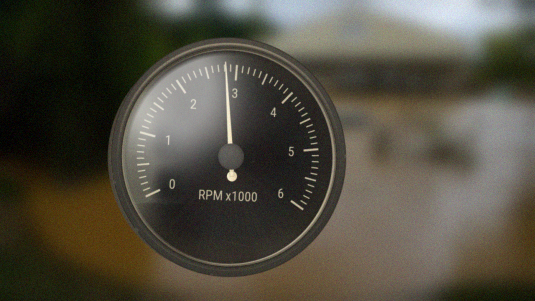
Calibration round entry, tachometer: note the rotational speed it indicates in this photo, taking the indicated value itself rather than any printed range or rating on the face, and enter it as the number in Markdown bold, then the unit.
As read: **2800** rpm
